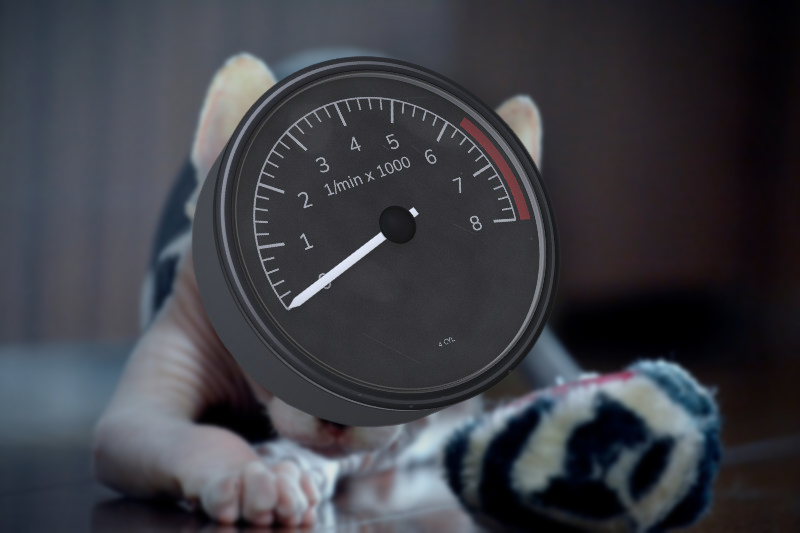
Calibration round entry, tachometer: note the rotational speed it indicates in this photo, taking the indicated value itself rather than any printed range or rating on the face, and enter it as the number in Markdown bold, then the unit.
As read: **0** rpm
